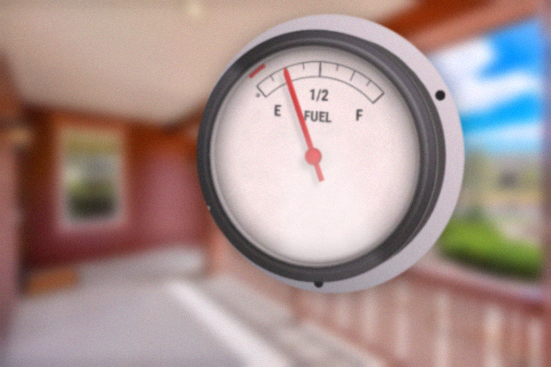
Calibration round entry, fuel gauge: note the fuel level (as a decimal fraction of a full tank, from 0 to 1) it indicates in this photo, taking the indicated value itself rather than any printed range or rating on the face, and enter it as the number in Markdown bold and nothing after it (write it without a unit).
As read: **0.25**
